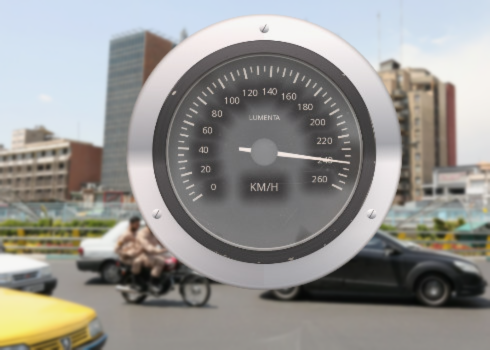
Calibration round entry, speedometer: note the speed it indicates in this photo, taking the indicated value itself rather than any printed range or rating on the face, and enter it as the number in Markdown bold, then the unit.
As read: **240** km/h
